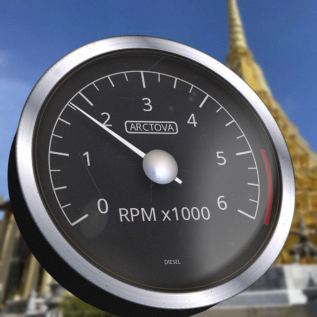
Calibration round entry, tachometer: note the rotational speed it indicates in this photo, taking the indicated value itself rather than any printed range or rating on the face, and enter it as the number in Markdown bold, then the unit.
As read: **1750** rpm
